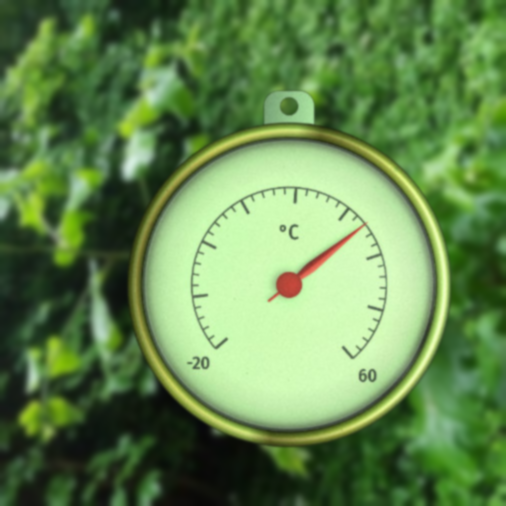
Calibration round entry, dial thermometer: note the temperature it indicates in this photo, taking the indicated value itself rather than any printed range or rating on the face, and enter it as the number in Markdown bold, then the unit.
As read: **34** °C
